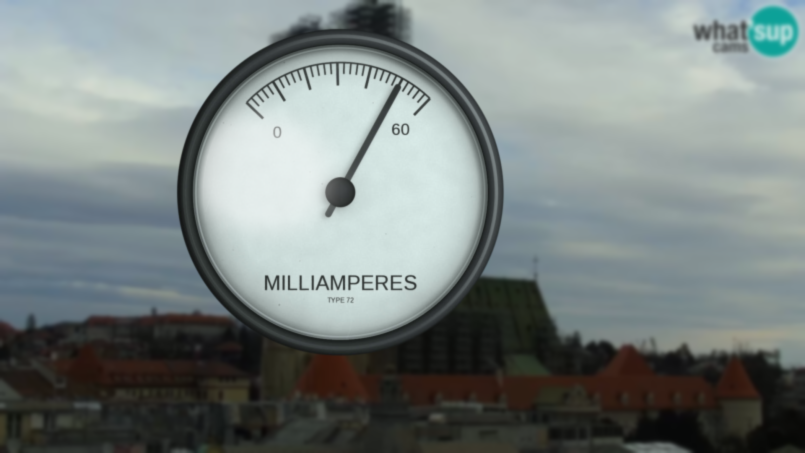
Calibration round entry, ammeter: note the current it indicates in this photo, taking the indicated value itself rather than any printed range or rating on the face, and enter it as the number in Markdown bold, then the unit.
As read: **50** mA
